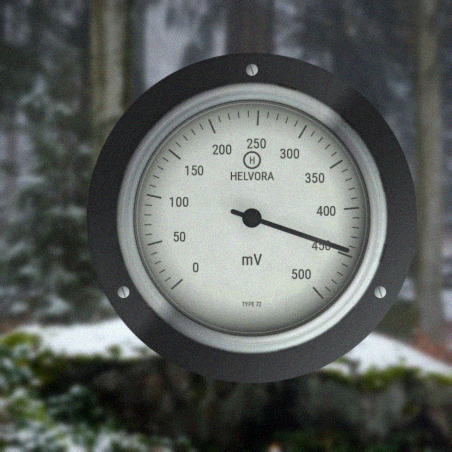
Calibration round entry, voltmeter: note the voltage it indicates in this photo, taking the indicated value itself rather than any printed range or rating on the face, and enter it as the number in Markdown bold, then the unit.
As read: **445** mV
